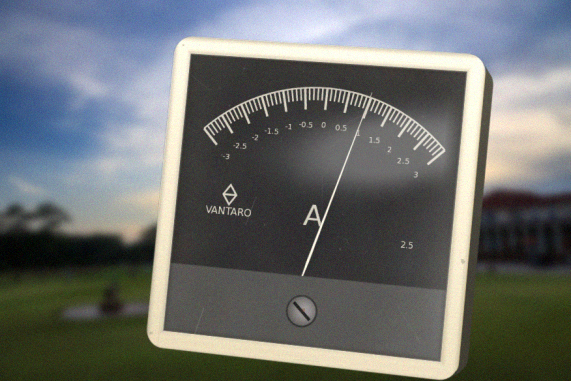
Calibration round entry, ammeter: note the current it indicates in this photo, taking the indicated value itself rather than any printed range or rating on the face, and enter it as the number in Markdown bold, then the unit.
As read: **1** A
